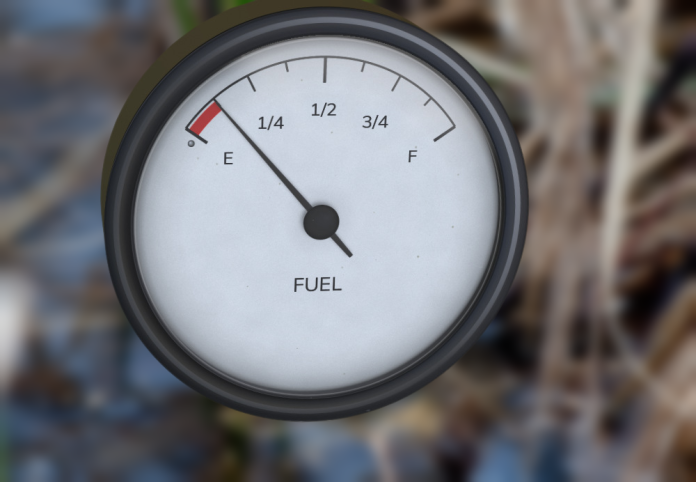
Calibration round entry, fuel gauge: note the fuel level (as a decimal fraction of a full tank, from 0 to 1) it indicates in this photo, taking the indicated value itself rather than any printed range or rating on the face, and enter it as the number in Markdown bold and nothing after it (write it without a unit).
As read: **0.125**
